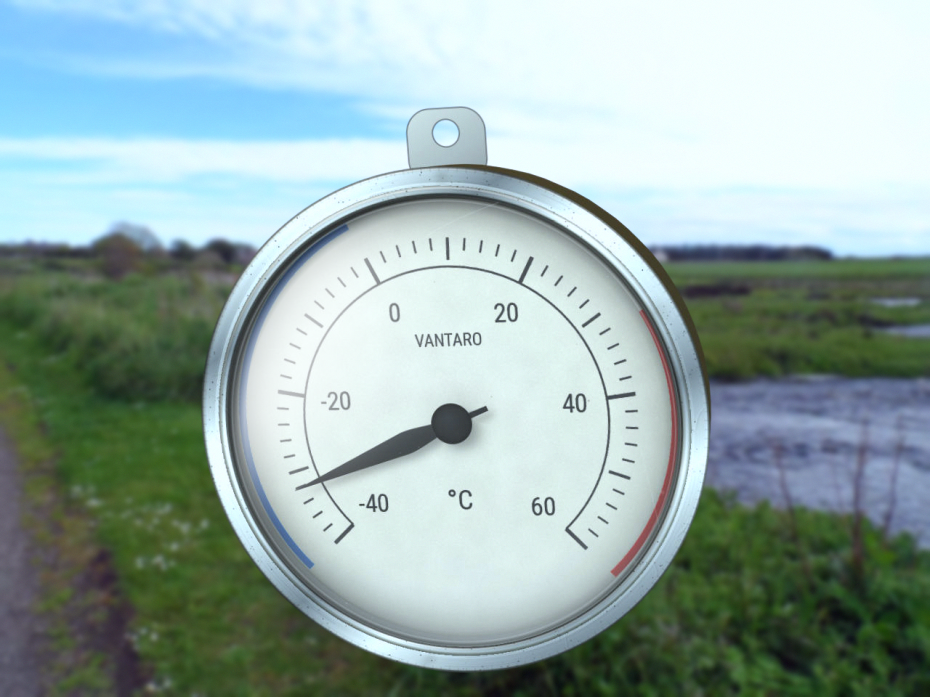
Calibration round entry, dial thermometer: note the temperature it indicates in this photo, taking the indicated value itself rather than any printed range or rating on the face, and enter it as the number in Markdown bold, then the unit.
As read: **-32** °C
